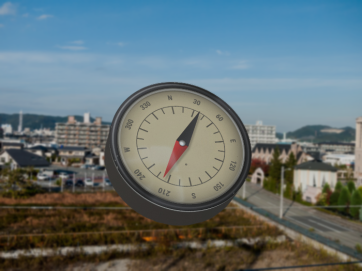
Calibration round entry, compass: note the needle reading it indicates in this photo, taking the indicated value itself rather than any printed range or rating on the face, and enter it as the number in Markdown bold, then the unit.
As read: **217.5** °
